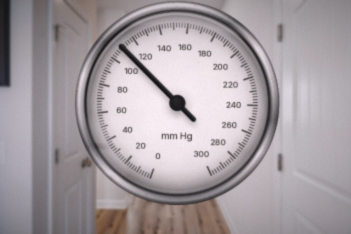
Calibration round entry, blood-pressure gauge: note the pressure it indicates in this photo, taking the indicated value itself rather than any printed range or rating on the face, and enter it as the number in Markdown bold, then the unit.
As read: **110** mmHg
